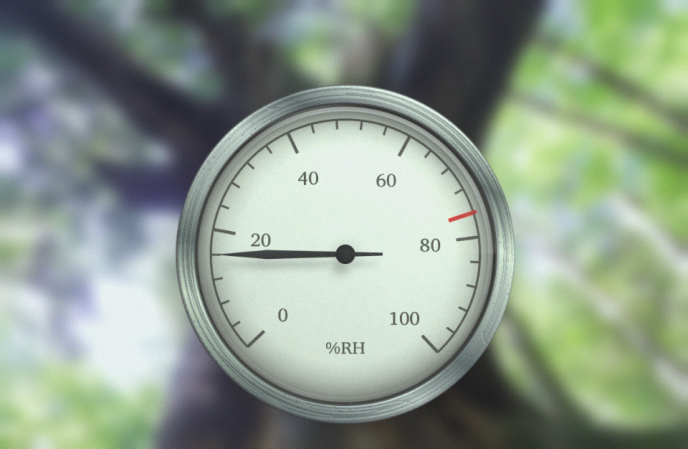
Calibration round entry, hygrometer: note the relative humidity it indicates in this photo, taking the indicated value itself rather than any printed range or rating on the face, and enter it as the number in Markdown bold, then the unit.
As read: **16** %
